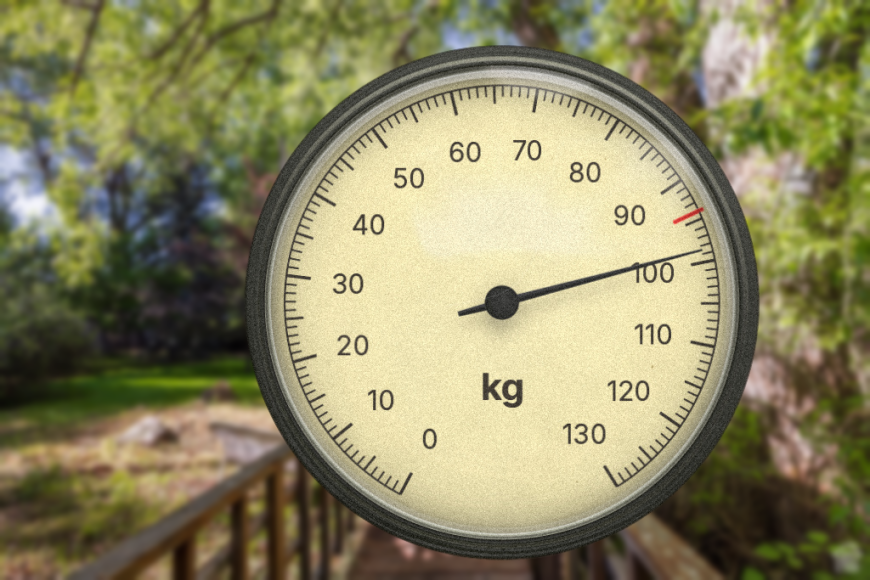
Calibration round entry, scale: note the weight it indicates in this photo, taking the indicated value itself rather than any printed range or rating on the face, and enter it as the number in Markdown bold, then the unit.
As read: **98.5** kg
